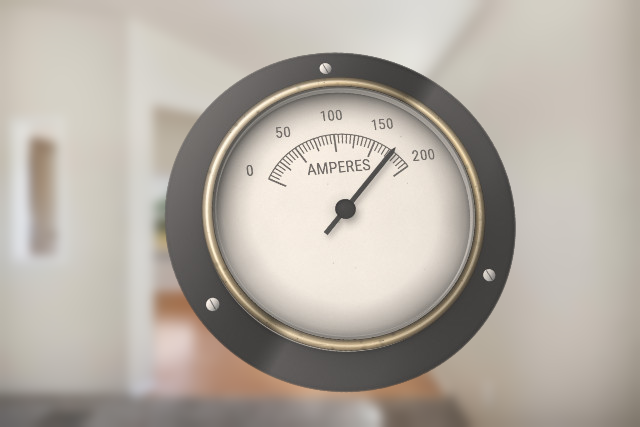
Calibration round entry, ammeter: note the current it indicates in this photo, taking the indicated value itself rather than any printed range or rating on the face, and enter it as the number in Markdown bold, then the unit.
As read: **175** A
